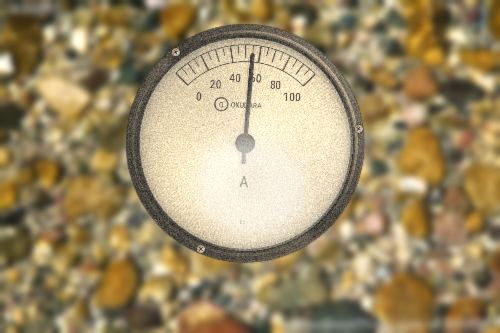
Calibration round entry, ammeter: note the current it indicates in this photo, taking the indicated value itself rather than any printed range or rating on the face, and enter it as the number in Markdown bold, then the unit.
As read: **55** A
